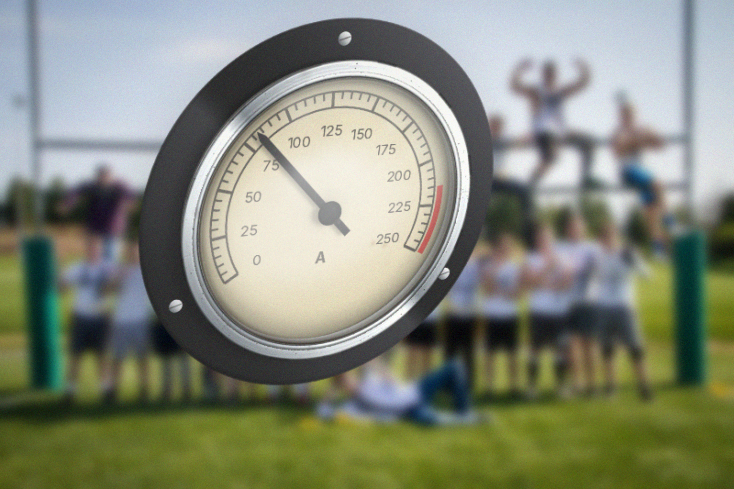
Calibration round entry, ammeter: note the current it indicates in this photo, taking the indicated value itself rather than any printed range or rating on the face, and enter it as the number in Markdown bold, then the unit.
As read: **82.5** A
